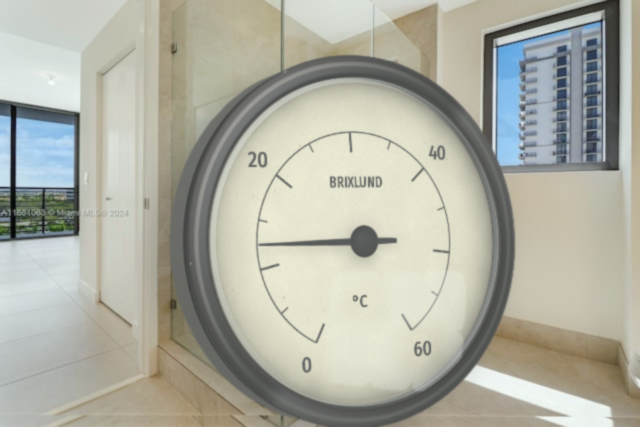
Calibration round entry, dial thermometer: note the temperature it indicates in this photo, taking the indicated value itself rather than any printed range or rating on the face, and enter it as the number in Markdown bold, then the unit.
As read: **12.5** °C
